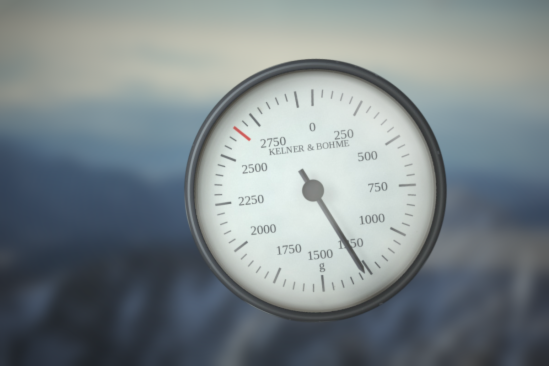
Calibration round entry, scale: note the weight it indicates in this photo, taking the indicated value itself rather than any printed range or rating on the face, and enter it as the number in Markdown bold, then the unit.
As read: **1275** g
